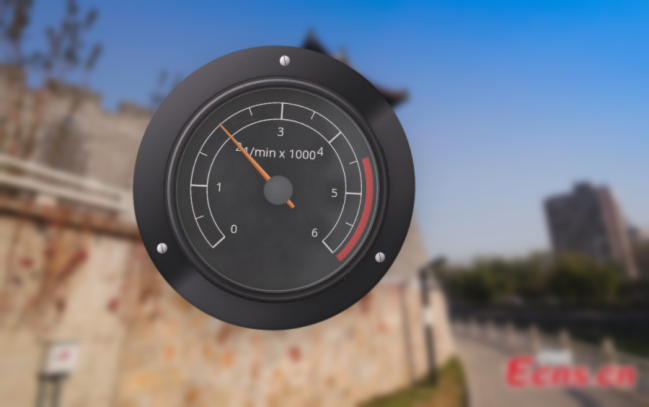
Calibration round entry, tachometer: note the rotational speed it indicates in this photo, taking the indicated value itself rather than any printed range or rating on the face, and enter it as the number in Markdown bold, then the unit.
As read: **2000** rpm
